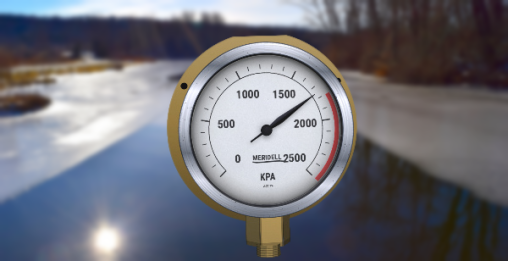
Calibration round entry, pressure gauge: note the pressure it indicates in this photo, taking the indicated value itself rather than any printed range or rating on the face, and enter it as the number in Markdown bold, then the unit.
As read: **1750** kPa
